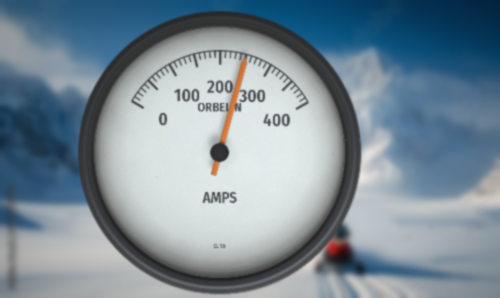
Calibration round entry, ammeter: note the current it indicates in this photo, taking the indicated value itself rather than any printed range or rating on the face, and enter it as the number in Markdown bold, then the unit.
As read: **250** A
